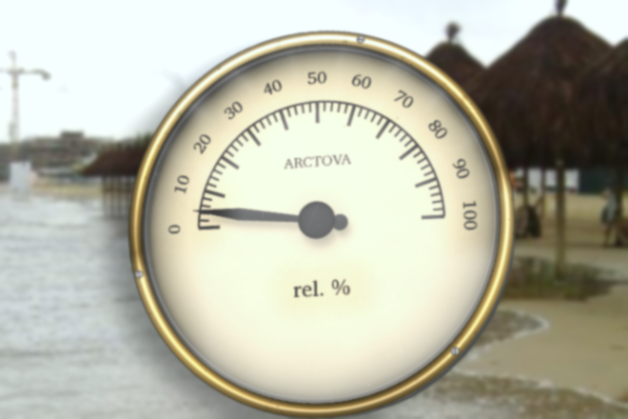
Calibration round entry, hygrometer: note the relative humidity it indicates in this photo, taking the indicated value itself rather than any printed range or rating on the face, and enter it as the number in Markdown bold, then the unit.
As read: **4** %
